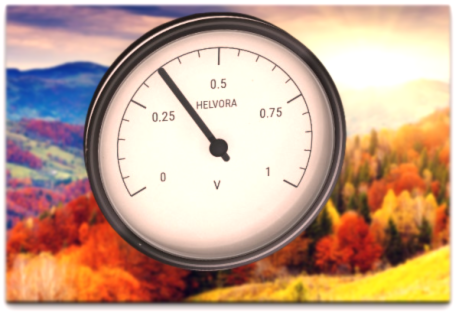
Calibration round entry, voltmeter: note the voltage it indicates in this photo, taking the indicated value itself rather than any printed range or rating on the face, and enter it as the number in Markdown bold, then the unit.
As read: **0.35** V
